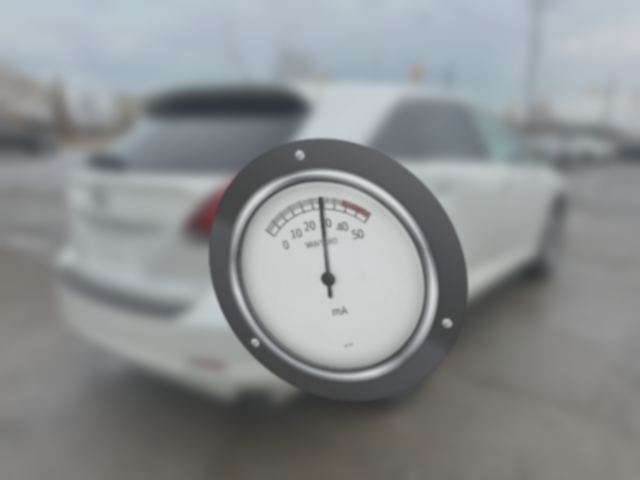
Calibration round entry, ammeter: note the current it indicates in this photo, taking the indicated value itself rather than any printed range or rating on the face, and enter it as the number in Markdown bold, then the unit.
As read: **30** mA
